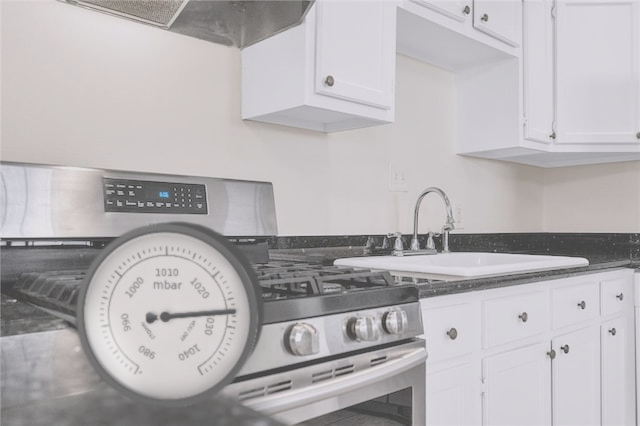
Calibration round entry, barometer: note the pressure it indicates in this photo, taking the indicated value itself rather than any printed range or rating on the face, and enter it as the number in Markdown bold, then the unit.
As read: **1027** mbar
